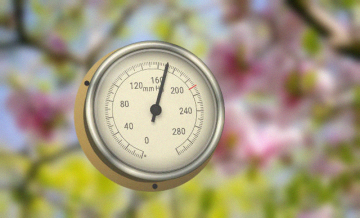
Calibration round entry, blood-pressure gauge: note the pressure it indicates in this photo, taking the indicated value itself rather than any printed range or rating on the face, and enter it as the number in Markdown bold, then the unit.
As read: **170** mmHg
